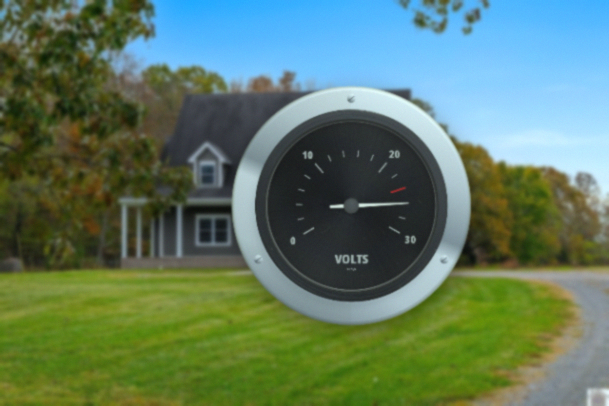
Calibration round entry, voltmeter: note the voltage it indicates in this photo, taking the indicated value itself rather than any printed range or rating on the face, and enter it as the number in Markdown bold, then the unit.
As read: **26** V
